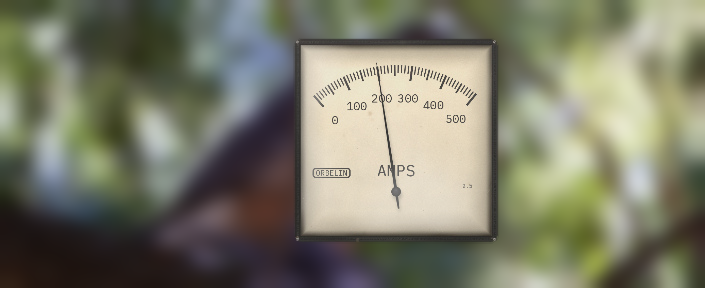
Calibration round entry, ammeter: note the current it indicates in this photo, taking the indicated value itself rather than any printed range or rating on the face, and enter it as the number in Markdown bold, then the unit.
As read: **200** A
